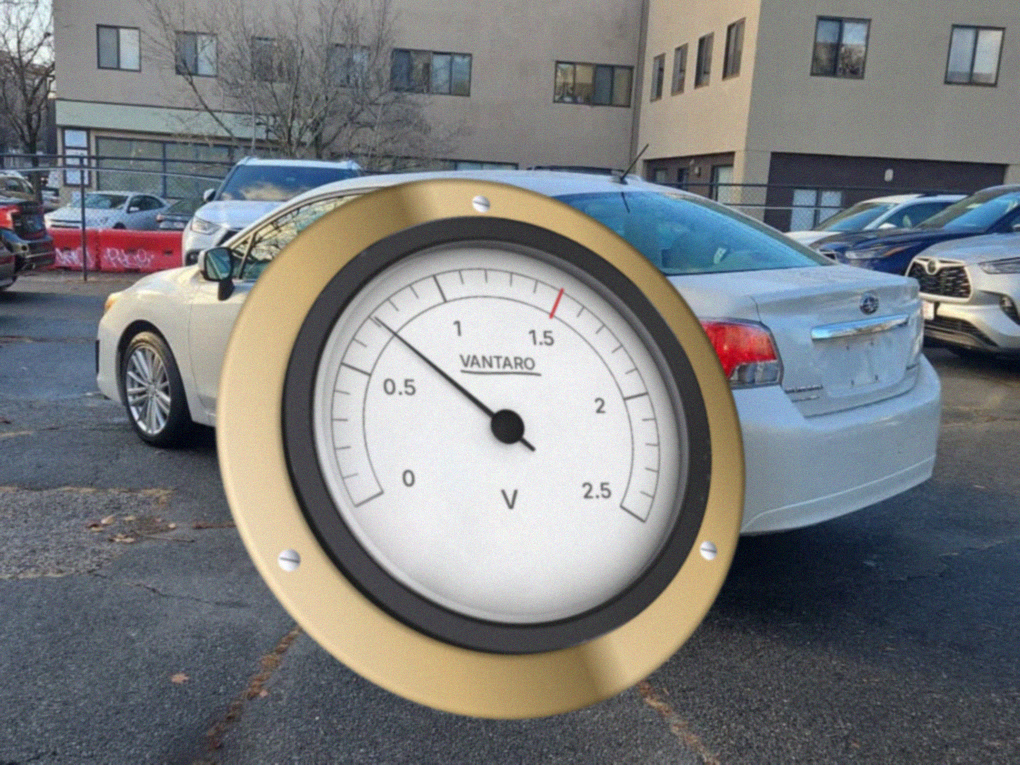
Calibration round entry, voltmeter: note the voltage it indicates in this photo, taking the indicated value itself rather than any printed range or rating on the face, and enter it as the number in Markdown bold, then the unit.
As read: **0.7** V
